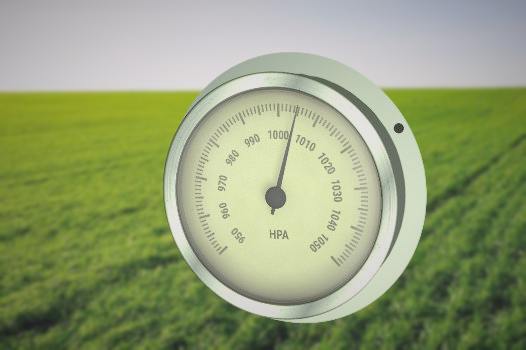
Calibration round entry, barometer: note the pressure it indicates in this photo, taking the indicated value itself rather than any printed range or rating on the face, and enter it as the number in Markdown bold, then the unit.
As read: **1005** hPa
